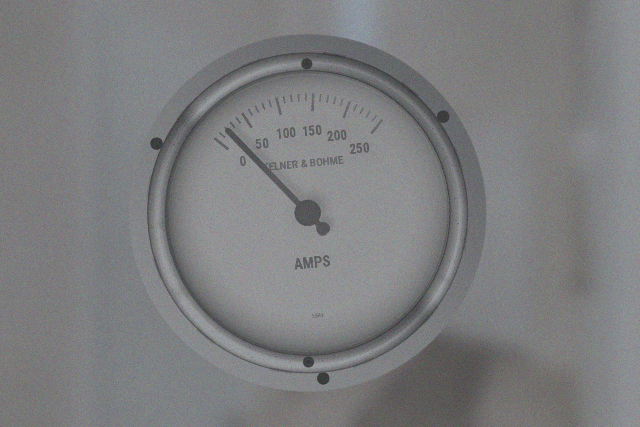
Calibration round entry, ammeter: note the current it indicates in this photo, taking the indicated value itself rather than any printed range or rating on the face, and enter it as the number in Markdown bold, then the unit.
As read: **20** A
